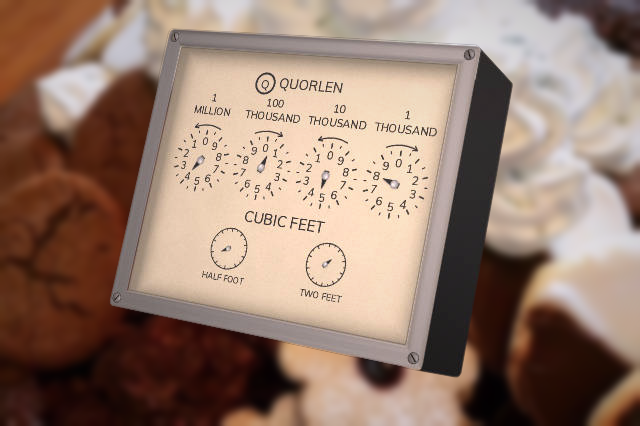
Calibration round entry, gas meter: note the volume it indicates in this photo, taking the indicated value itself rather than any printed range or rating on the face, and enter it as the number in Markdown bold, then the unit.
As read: **404800** ft³
